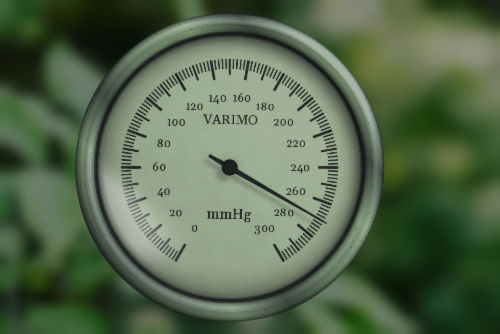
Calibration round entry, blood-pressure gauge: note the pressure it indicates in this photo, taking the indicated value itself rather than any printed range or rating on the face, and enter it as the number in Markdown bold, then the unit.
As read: **270** mmHg
